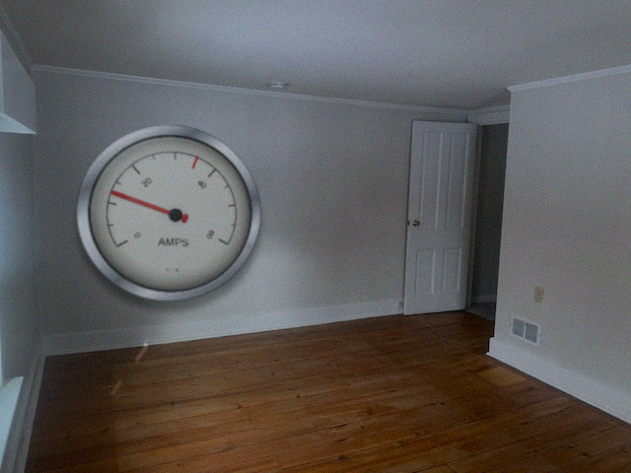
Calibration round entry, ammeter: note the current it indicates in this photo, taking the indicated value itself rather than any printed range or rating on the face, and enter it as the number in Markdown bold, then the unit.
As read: **12.5** A
